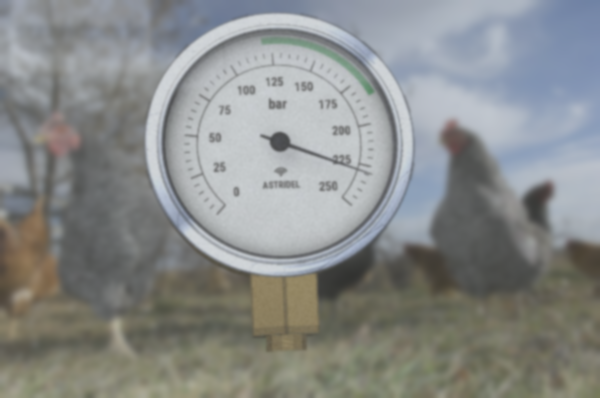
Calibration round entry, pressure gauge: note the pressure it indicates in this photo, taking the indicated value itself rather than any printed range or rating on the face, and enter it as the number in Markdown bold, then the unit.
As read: **230** bar
